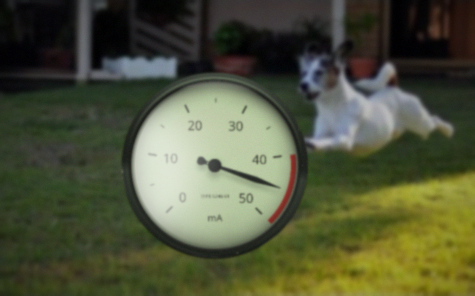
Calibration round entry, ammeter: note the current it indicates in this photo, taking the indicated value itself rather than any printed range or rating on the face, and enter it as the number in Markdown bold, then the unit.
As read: **45** mA
